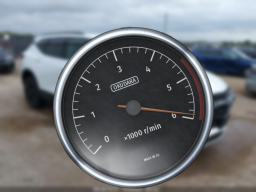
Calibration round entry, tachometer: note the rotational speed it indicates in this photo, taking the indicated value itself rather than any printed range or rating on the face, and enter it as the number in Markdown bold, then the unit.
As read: **5900** rpm
